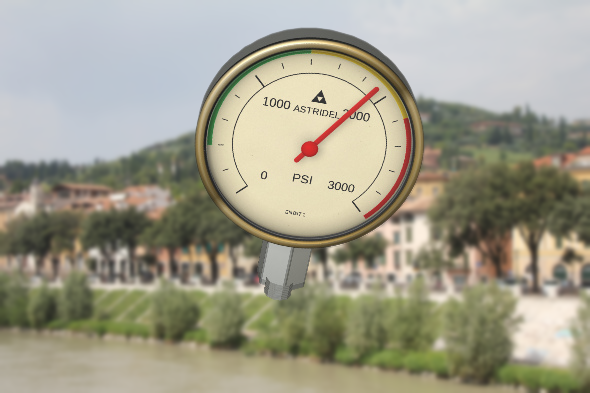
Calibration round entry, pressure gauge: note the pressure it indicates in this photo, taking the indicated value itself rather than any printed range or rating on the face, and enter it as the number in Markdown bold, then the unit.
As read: **1900** psi
